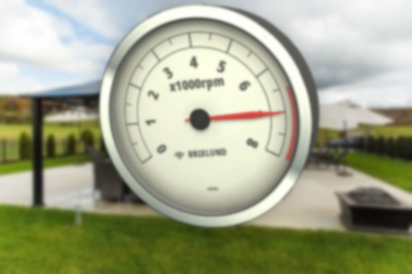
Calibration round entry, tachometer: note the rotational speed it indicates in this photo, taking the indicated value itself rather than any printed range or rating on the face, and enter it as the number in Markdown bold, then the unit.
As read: **7000** rpm
